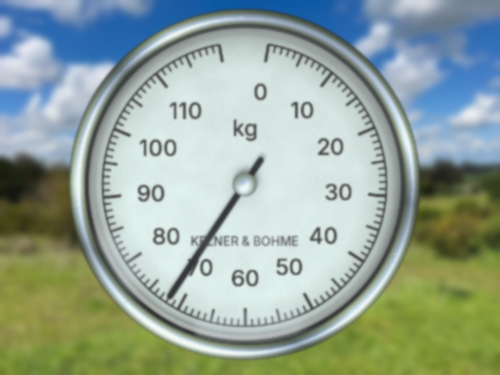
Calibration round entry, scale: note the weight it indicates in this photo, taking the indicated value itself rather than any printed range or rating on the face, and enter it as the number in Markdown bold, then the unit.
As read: **72** kg
